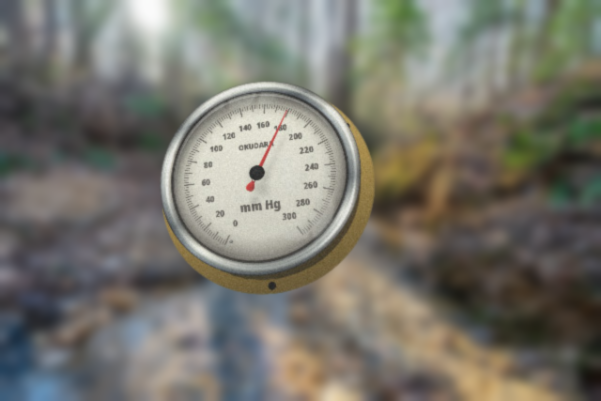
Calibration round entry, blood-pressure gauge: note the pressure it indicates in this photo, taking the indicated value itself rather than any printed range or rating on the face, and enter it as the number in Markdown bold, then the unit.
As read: **180** mmHg
